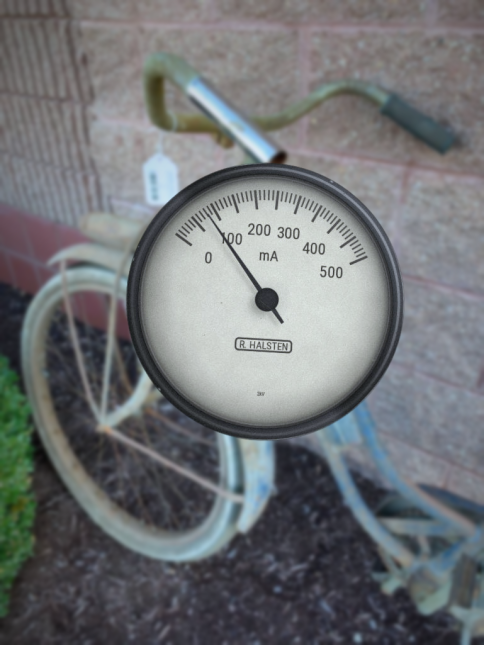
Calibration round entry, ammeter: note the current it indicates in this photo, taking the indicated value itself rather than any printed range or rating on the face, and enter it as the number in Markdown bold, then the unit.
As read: **80** mA
